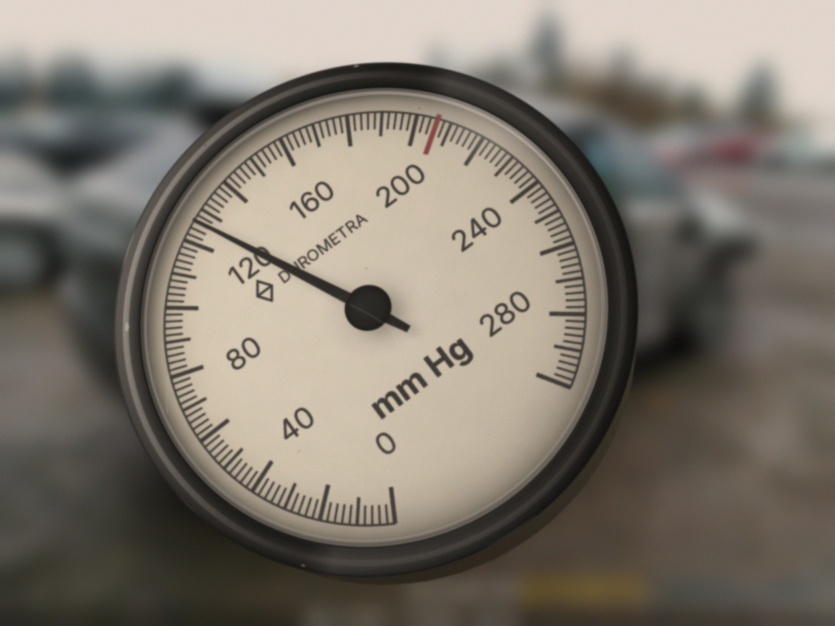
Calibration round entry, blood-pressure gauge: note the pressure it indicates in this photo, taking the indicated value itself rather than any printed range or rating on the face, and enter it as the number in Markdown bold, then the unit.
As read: **126** mmHg
